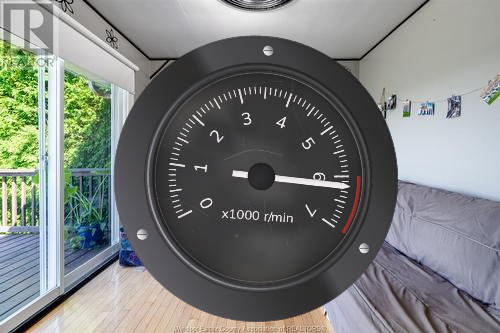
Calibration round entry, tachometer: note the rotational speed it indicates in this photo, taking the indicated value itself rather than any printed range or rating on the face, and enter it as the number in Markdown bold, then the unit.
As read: **6200** rpm
